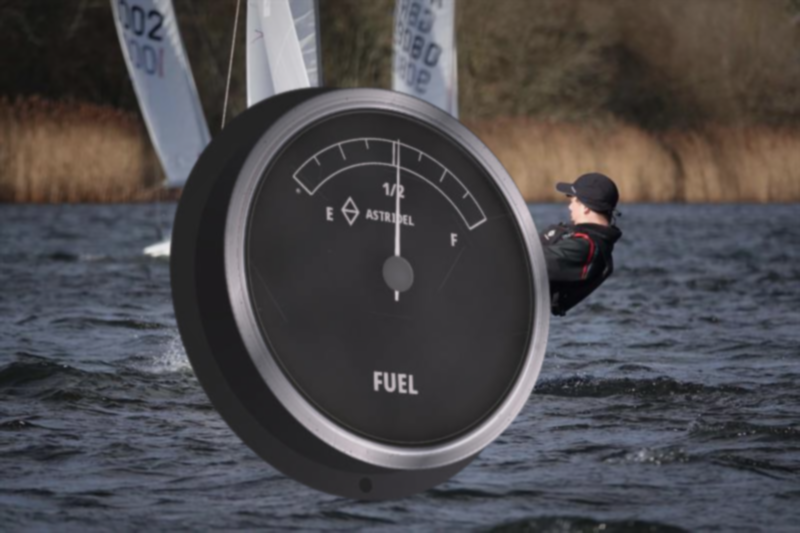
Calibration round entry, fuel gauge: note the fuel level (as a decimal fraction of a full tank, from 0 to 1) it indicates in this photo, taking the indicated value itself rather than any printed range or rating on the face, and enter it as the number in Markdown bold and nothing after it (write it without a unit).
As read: **0.5**
